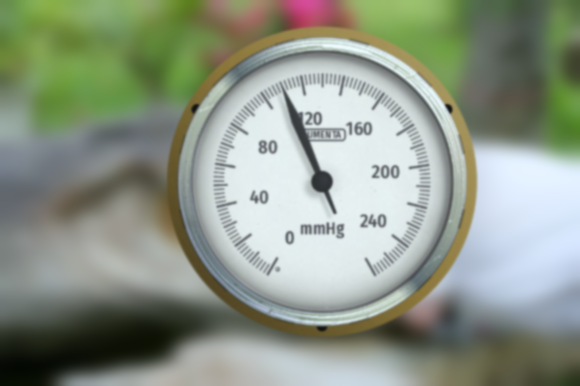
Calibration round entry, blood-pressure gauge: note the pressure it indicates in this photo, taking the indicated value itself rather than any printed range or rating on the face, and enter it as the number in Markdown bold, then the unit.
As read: **110** mmHg
